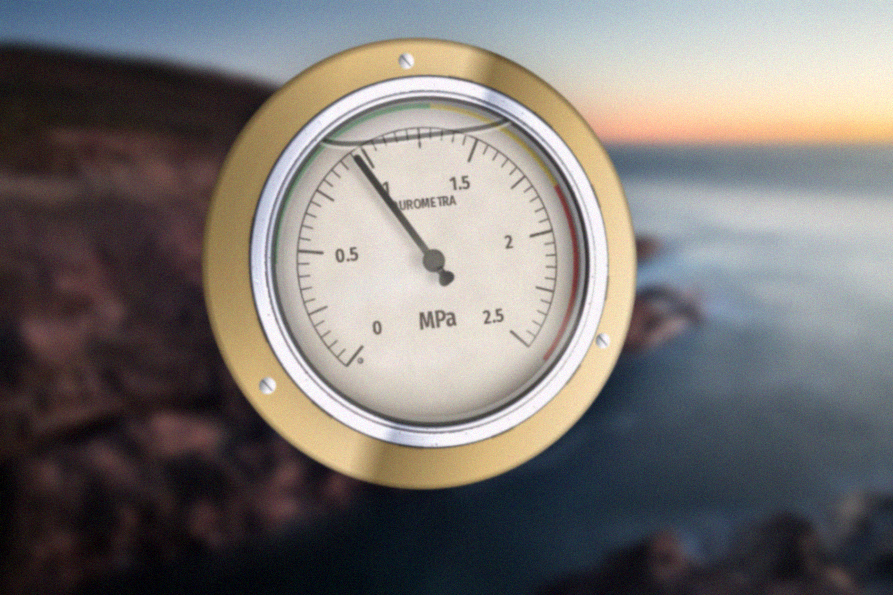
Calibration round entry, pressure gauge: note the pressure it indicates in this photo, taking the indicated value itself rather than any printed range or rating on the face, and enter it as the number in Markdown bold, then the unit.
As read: **0.95** MPa
